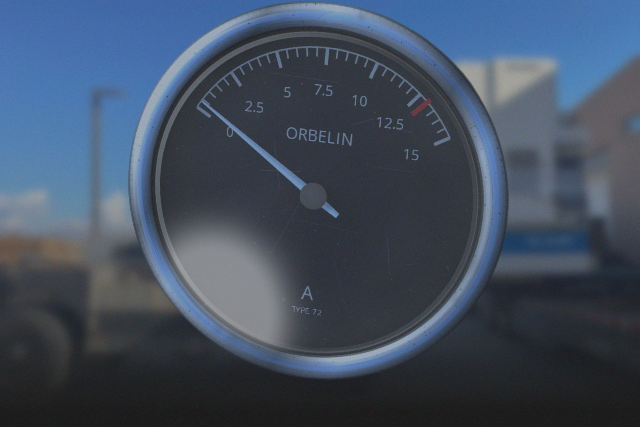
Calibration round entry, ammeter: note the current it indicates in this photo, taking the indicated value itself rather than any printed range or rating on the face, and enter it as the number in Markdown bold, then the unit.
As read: **0.5** A
